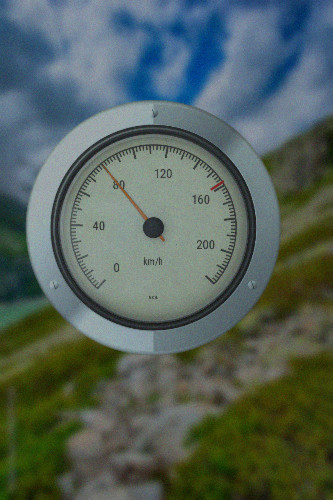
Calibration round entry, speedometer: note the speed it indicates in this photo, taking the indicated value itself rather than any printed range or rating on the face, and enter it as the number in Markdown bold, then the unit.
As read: **80** km/h
